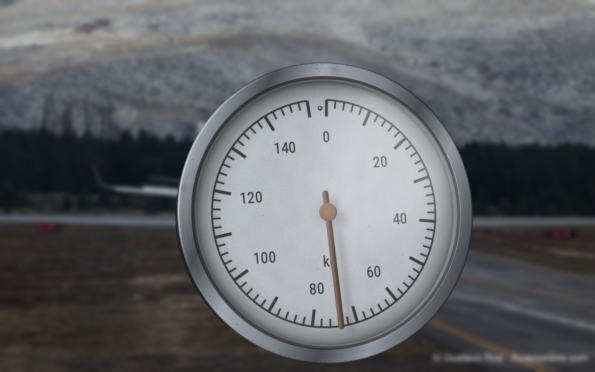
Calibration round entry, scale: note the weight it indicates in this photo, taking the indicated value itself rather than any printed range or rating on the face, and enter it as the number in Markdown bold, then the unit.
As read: **74** kg
